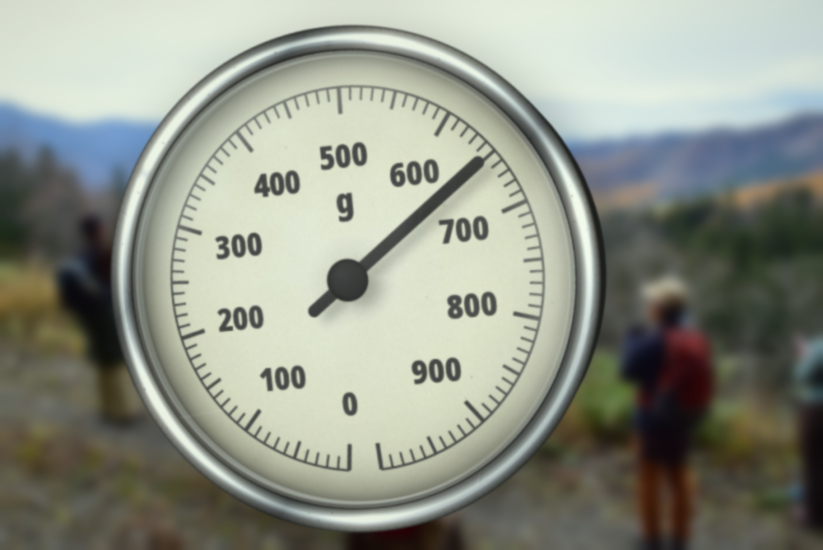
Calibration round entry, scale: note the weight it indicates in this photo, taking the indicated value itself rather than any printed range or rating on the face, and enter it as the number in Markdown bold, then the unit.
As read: **650** g
